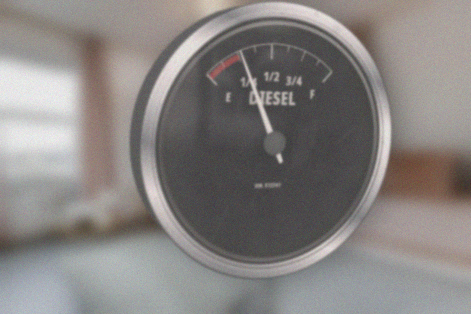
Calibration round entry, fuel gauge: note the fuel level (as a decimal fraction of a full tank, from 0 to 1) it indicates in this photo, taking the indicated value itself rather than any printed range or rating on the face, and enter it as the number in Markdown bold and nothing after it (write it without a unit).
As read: **0.25**
